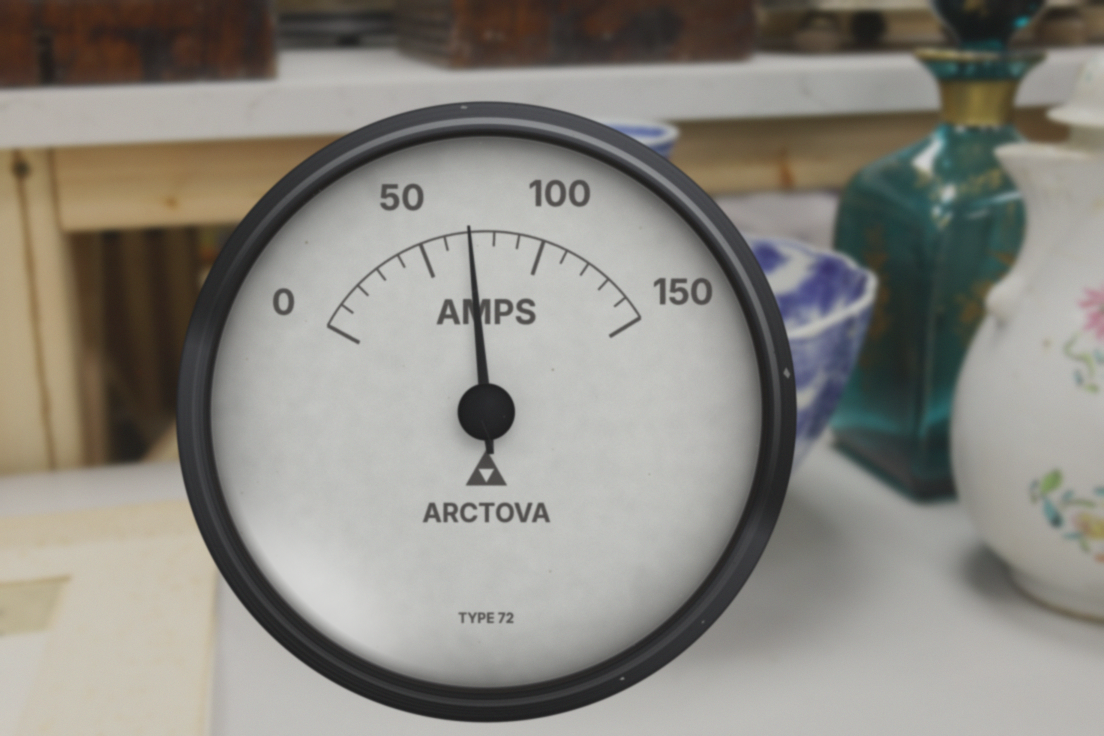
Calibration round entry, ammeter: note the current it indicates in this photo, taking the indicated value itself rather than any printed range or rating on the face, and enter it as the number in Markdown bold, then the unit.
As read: **70** A
